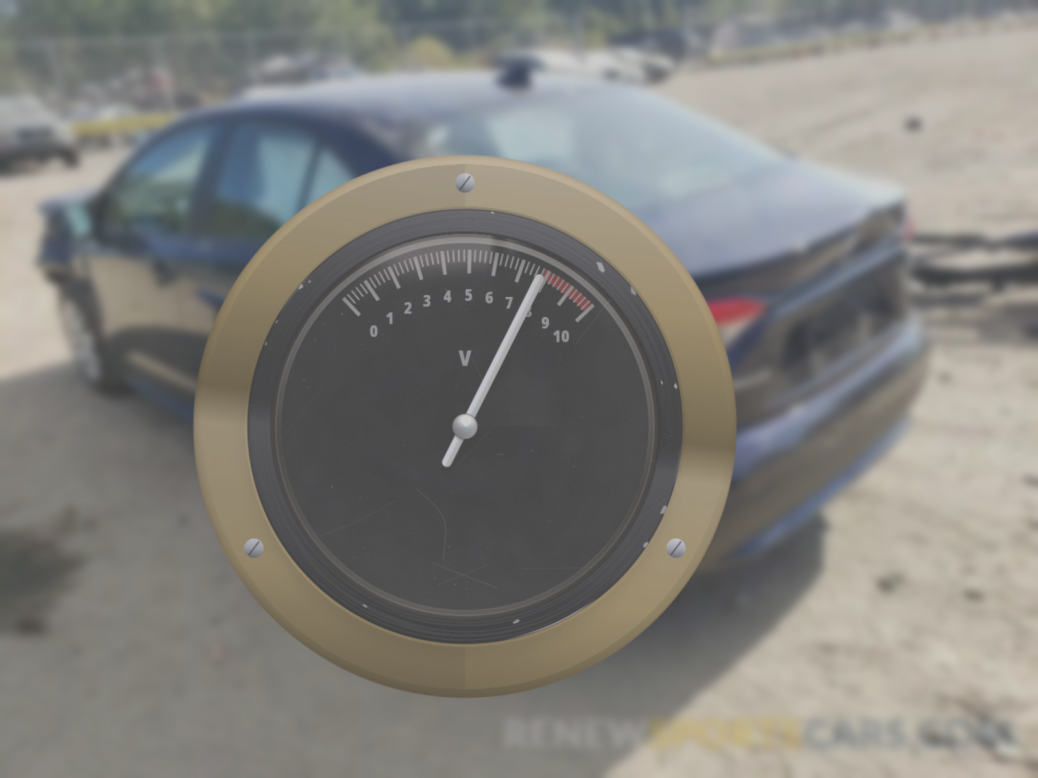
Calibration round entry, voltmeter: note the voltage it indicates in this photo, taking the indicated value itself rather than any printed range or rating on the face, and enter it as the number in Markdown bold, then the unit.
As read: **7.8** V
